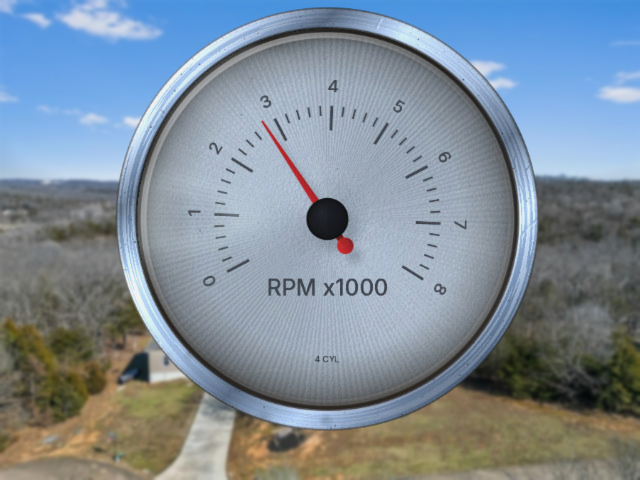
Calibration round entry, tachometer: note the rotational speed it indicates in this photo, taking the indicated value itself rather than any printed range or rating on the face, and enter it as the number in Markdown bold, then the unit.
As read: **2800** rpm
